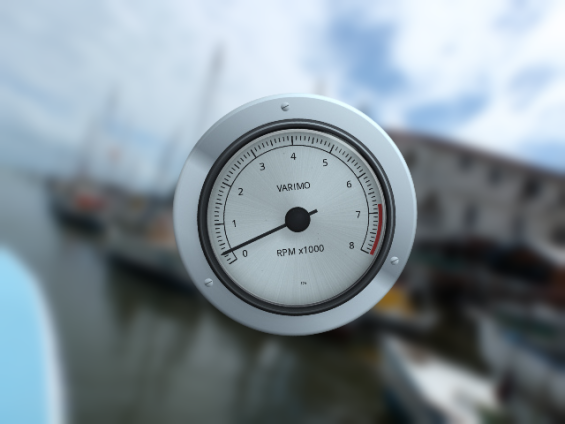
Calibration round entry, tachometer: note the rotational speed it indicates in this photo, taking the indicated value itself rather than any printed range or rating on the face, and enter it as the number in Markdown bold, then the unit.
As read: **300** rpm
